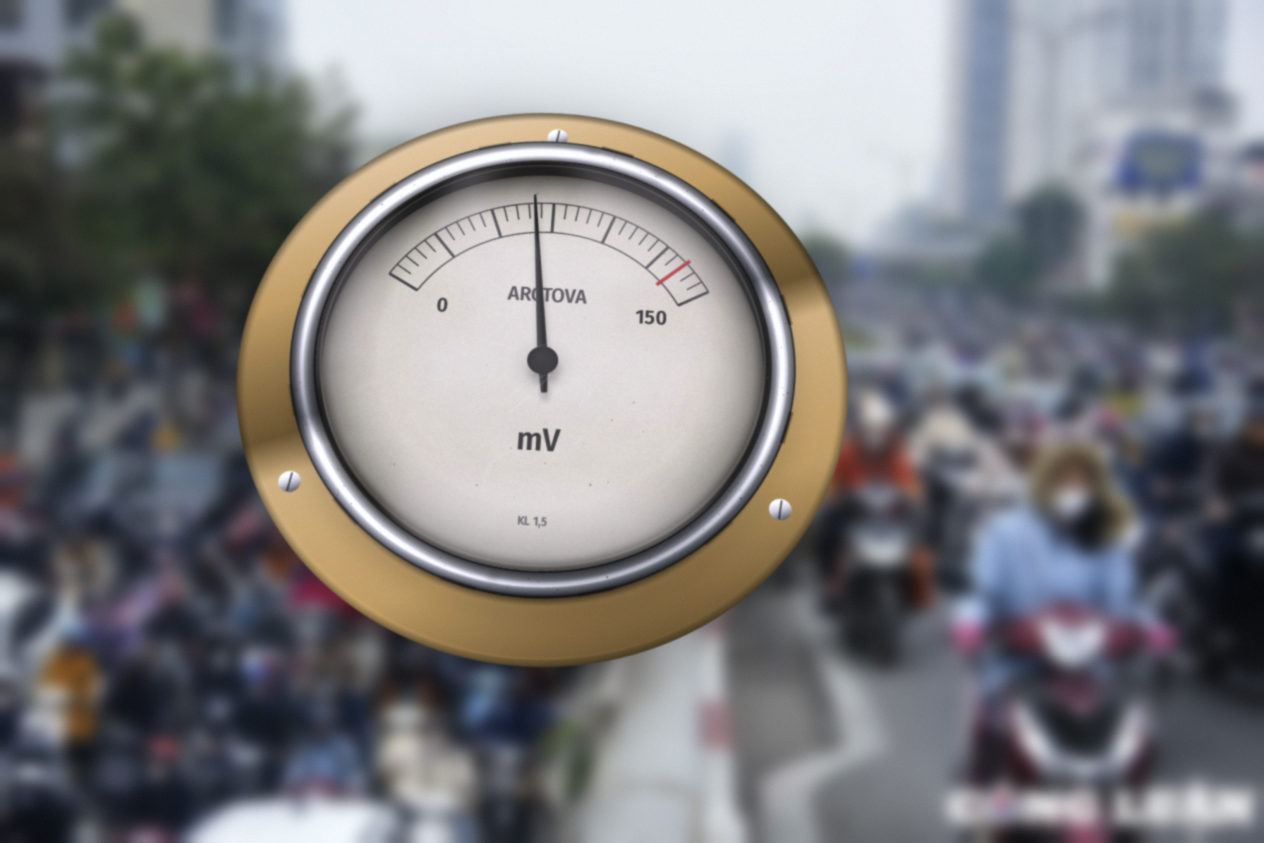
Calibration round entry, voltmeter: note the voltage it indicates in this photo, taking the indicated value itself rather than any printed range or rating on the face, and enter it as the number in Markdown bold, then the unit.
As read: **67.5** mV
